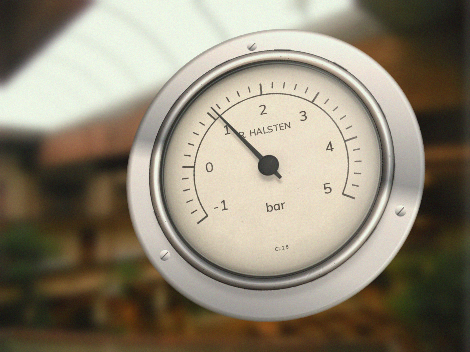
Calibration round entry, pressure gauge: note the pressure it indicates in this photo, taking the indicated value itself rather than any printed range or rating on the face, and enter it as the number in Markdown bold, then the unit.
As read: **1.1** bar
